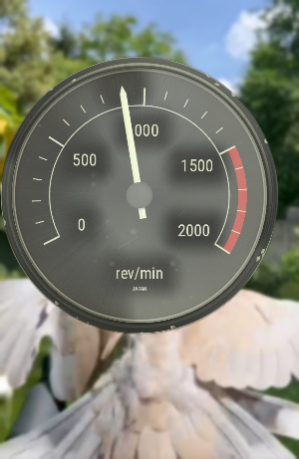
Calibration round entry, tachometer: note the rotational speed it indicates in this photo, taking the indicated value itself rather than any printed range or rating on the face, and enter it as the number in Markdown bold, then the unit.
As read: **900** rpm
